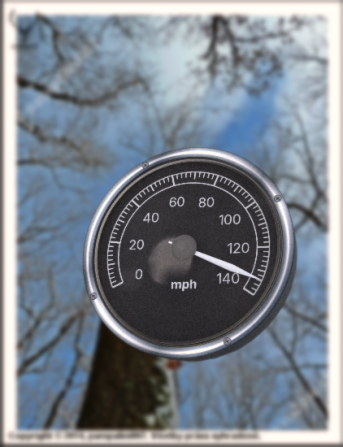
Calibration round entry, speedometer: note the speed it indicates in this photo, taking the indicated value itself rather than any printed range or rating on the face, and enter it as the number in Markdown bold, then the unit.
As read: **134** mph
